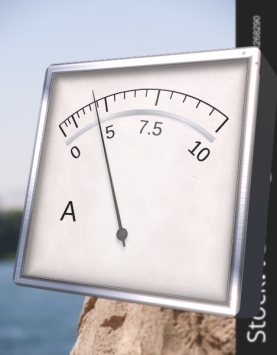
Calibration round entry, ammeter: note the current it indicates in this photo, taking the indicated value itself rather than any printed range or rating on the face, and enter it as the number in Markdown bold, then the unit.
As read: **4.5** A
